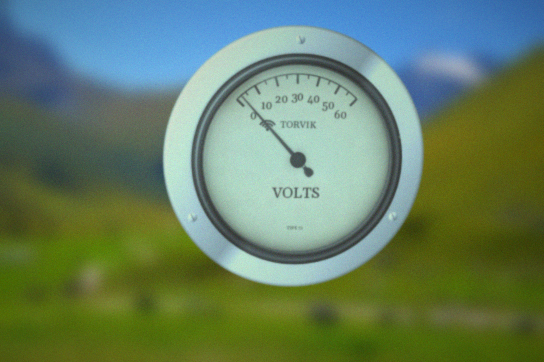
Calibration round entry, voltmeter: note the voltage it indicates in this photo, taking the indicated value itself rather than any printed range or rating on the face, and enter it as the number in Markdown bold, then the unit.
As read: **2.5** V
